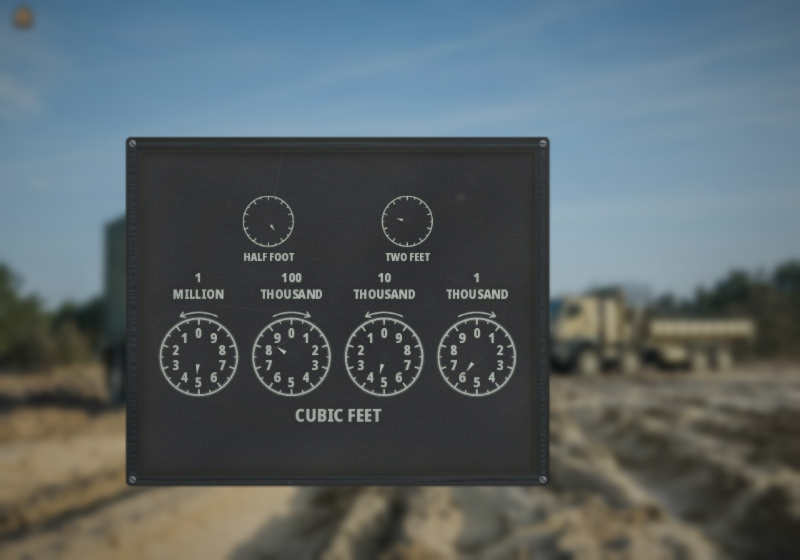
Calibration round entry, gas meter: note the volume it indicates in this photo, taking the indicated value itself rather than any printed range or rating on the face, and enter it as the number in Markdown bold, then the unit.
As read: **484600** ft³
